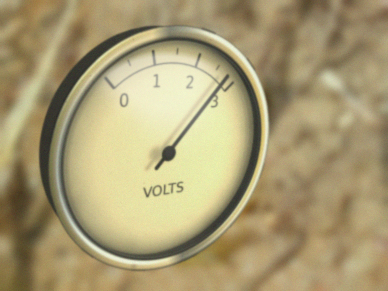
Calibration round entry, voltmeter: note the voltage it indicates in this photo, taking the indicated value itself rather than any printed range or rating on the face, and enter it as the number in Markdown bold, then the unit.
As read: **2.75** V
